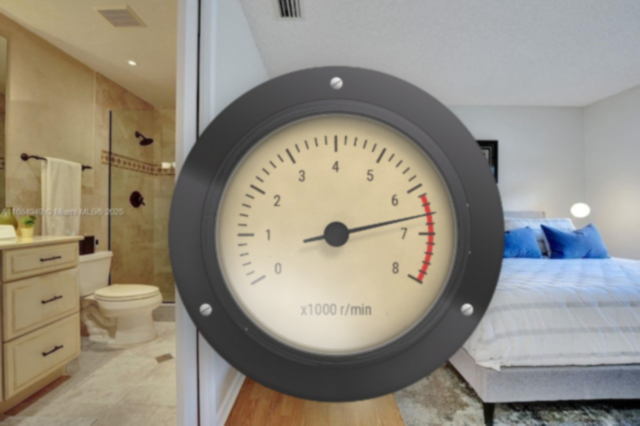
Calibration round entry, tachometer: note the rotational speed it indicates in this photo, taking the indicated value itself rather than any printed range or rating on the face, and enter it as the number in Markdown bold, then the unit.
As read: **6600** rpm
